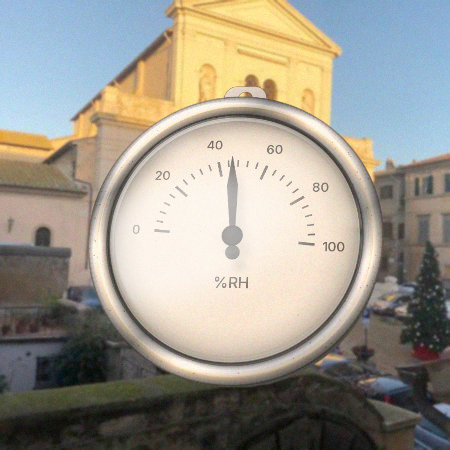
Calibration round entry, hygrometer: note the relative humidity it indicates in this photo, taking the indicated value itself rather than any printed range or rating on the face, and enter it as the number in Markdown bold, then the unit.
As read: **46** %
